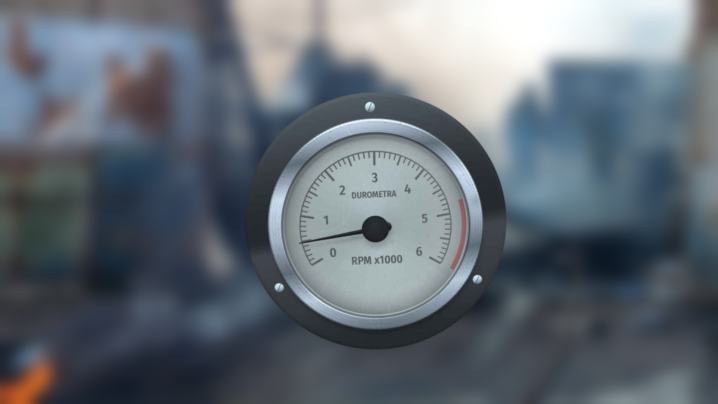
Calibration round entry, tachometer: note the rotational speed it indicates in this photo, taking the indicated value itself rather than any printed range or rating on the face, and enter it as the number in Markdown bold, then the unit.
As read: **500** rpm
